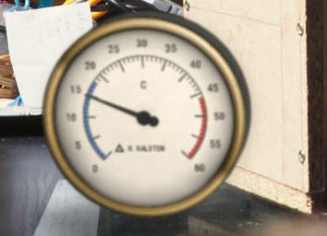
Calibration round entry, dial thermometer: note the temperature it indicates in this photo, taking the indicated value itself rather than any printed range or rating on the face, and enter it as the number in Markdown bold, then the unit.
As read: **15** °C
